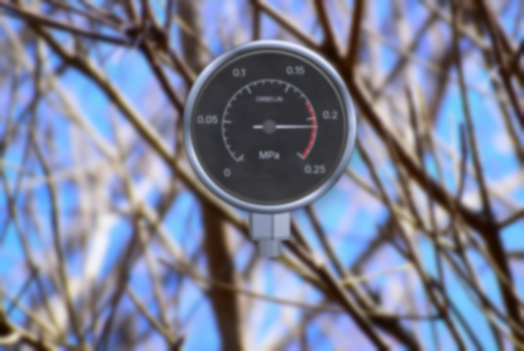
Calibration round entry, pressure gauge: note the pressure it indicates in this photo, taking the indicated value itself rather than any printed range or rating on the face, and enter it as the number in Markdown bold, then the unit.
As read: **0.21** MPa
